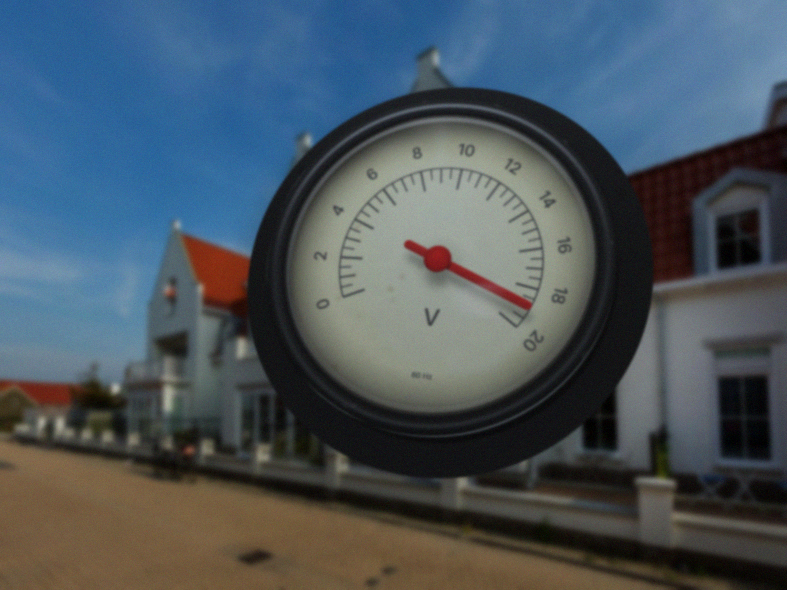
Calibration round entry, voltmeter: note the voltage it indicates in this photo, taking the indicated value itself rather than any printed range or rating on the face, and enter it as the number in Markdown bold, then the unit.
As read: **19** V
